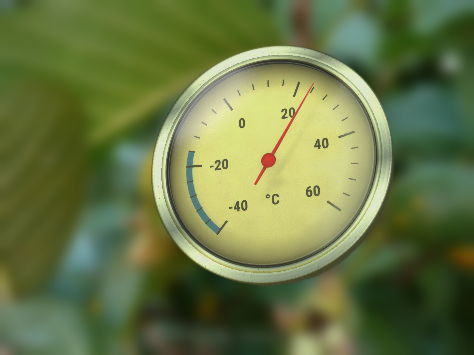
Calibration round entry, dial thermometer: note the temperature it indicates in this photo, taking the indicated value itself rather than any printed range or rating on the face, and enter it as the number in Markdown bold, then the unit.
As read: **24** °C
